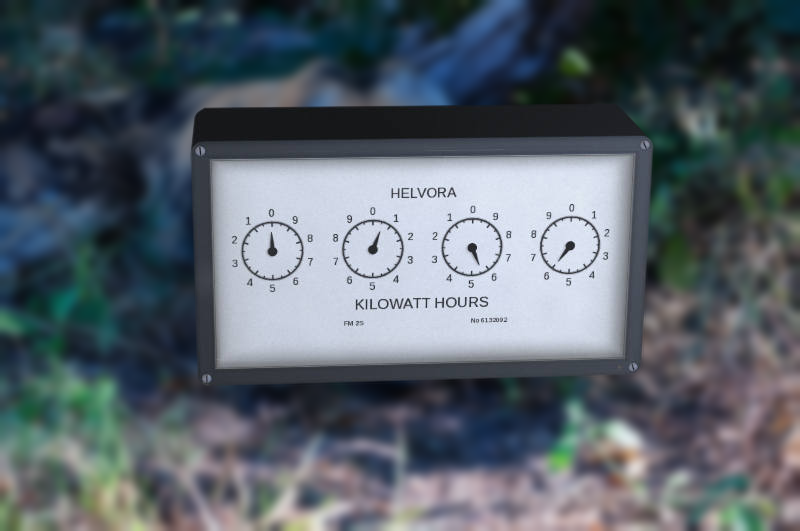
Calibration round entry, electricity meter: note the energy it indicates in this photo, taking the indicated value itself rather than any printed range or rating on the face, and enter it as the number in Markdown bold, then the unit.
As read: **56** kWh
